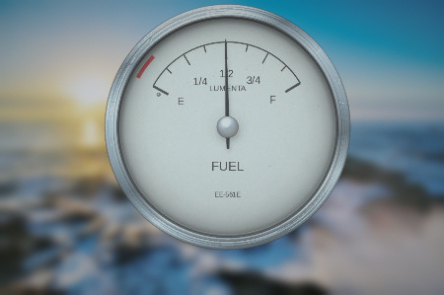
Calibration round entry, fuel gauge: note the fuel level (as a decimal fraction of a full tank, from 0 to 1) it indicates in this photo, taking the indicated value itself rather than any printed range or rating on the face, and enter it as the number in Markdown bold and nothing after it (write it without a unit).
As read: **0.5**
